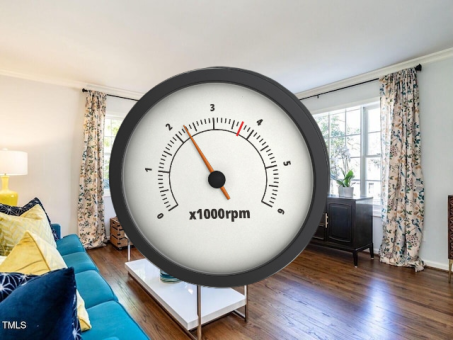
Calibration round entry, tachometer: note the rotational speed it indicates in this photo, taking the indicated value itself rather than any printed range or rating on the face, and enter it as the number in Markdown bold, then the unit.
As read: **2300** rpm
